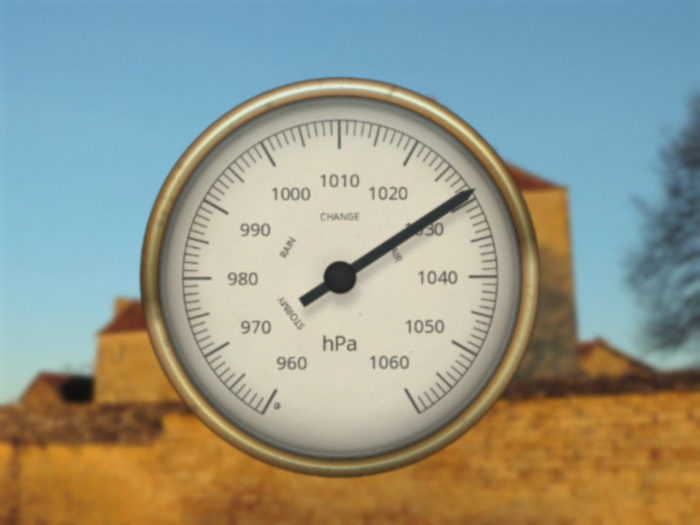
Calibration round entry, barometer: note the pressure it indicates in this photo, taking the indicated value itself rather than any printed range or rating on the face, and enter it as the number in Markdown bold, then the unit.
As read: **1029** hPa
